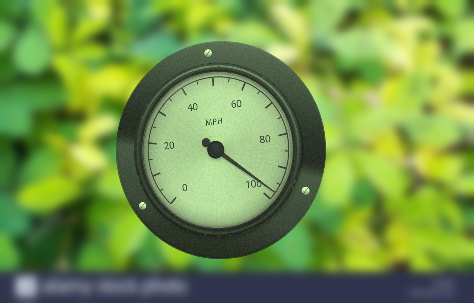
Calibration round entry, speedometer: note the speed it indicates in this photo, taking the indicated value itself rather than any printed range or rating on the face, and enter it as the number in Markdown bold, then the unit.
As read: **97.5** mph
